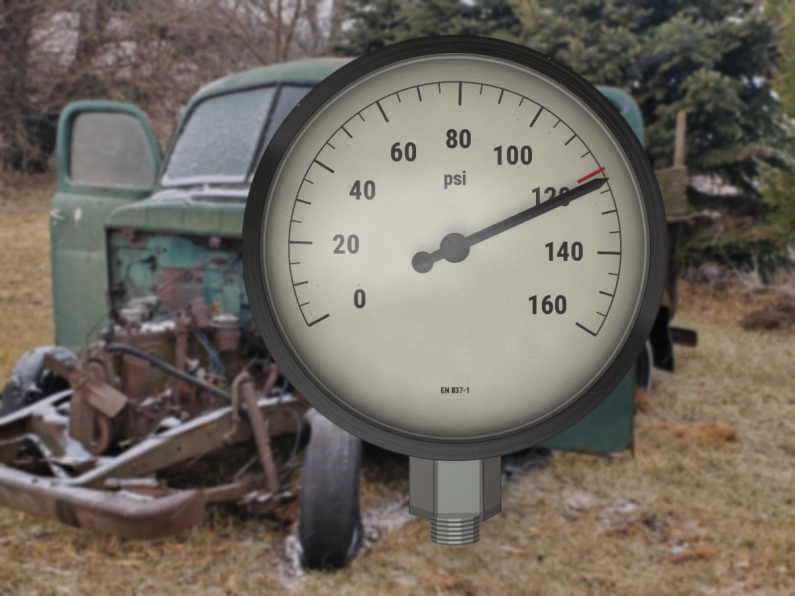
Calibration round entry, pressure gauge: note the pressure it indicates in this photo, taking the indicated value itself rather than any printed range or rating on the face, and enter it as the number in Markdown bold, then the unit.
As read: **122.5** psi
